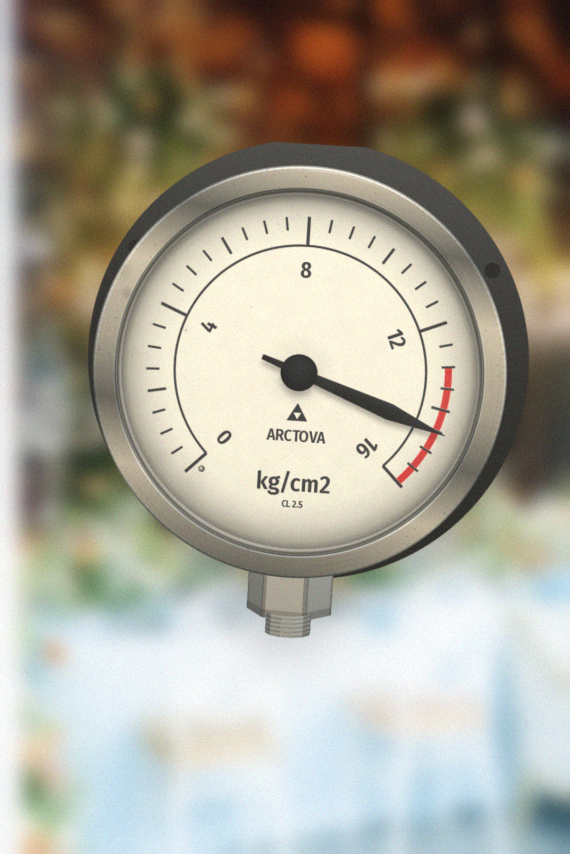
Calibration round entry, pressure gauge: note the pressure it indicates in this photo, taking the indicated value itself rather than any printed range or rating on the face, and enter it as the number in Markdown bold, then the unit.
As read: **14.5** kg/cm²
